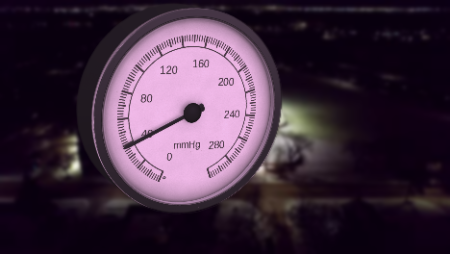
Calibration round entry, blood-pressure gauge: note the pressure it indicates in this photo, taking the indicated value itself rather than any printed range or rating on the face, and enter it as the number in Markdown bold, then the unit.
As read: **40** mmHg
